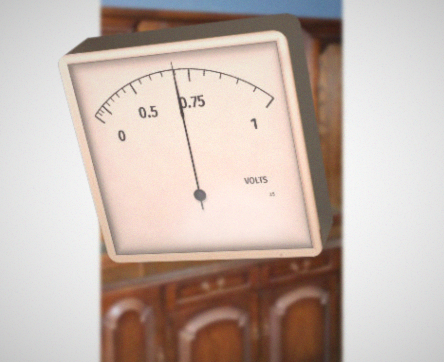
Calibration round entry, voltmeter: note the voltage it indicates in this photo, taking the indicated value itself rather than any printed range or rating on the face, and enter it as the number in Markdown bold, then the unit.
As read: **0.7** V
